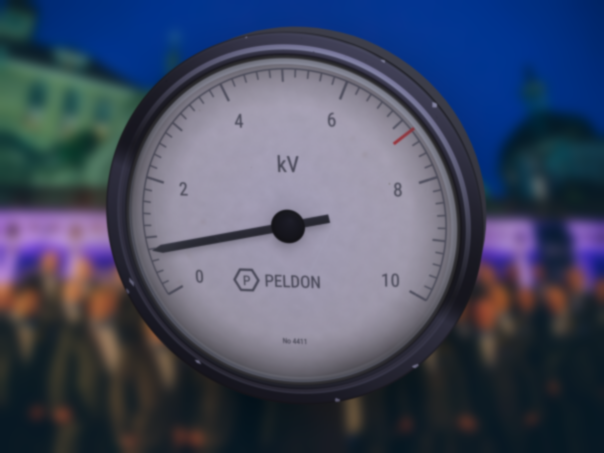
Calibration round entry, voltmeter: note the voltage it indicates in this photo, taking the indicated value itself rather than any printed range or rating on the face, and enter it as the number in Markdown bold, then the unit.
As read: **0.8** kV
